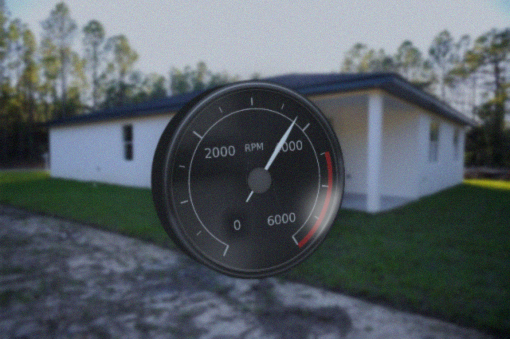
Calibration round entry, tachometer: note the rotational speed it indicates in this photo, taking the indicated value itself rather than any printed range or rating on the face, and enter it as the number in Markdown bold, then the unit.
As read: **3750** rpm
